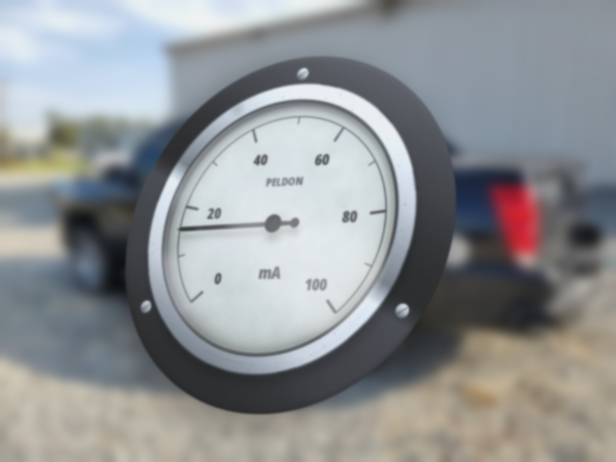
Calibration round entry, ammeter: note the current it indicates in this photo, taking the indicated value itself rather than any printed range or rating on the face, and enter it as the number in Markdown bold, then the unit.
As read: **15** mA
